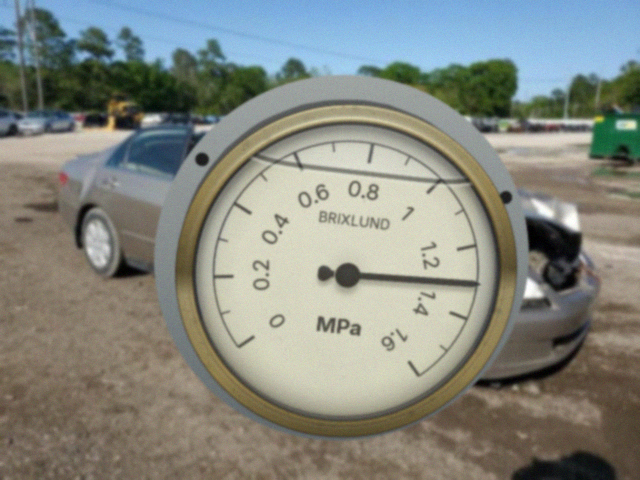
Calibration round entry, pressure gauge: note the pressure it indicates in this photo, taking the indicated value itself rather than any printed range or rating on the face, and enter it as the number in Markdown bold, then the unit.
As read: **1.3** MPa
